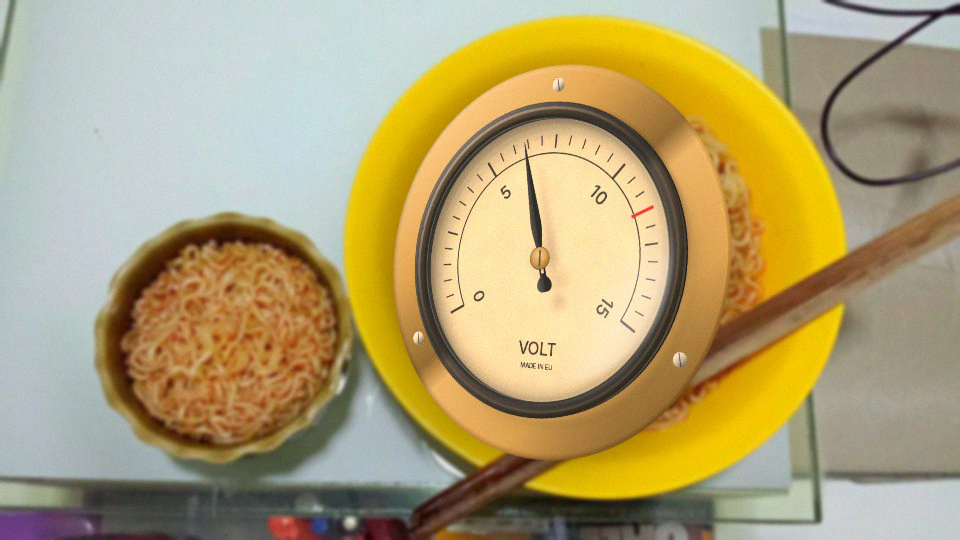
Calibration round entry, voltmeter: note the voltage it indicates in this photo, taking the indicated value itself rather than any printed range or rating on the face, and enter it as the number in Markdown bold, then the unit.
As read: **6.5** V
